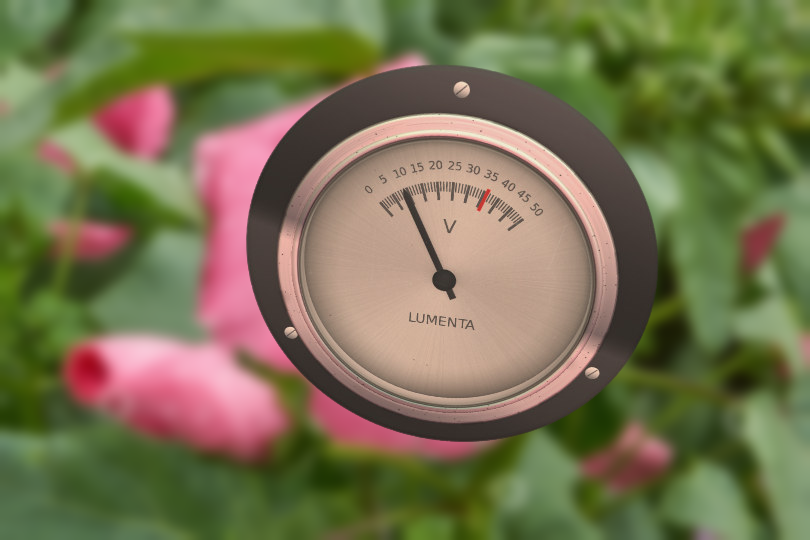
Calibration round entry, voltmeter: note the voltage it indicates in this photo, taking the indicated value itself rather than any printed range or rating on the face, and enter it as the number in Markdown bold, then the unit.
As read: **10** V
